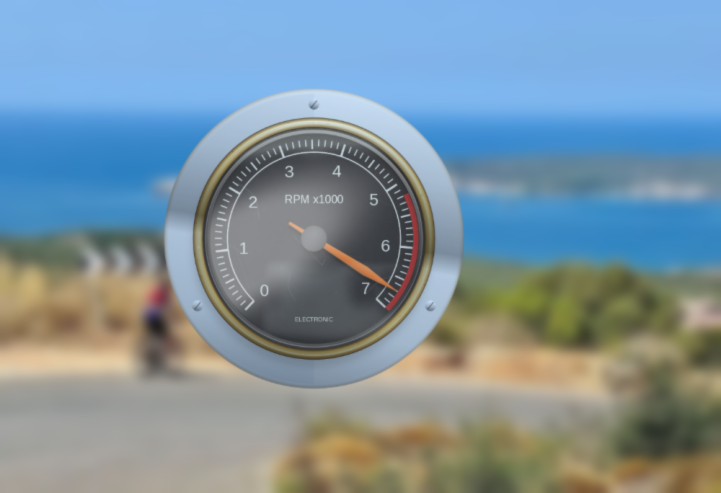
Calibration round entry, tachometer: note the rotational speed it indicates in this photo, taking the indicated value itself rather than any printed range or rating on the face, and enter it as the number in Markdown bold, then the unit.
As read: **6700** rpm
